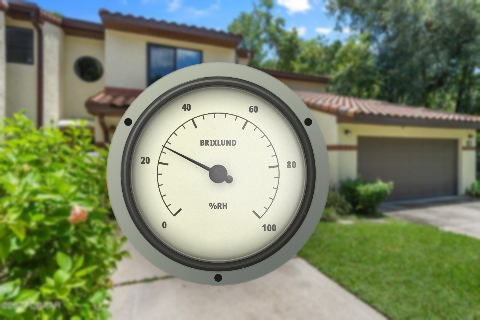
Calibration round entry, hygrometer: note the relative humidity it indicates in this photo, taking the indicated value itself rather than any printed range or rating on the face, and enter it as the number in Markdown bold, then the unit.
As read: **26** %
